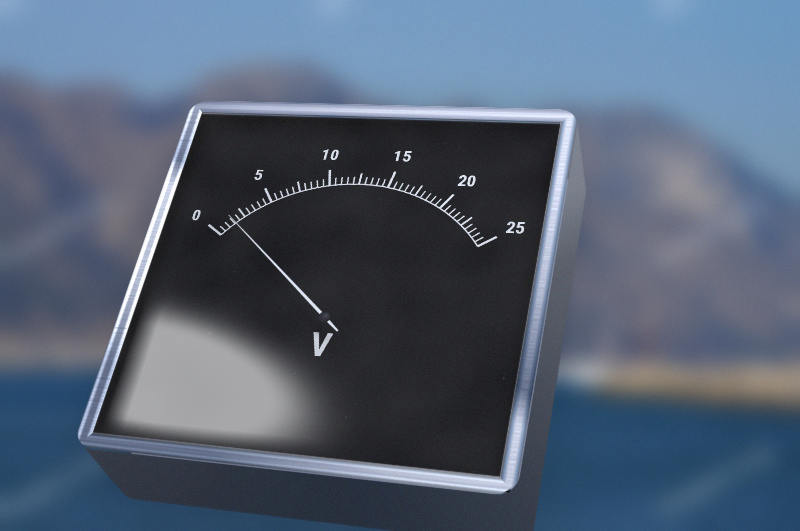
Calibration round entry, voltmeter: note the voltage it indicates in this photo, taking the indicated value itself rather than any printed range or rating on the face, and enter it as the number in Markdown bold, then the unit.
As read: **1.5** V
